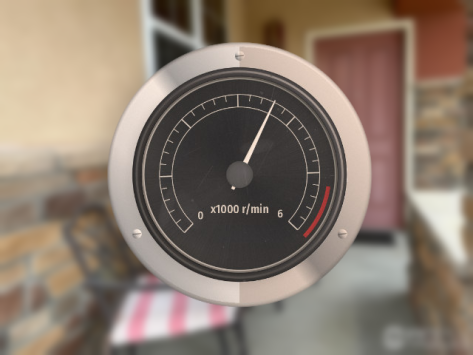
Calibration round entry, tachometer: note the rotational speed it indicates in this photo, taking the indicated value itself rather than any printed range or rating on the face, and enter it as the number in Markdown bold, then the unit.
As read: **3600** rpm
